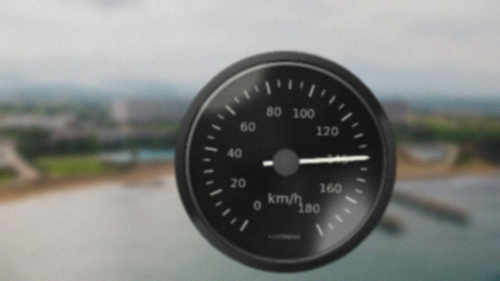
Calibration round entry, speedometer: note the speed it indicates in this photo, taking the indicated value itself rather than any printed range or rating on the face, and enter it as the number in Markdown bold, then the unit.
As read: **140** km/h
